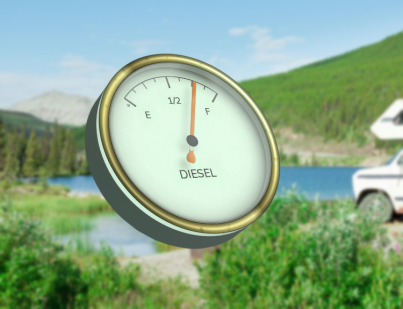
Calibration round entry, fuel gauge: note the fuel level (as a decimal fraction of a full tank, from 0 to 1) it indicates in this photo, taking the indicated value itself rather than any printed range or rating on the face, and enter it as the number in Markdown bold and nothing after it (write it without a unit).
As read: **0.75**
